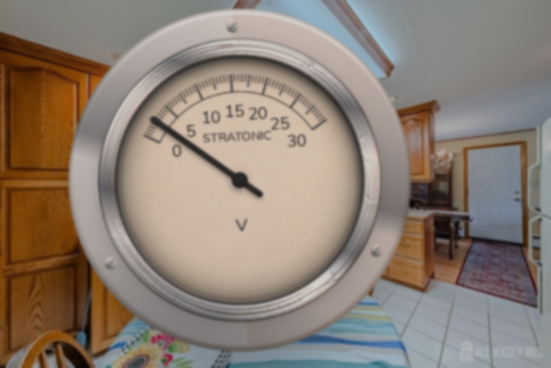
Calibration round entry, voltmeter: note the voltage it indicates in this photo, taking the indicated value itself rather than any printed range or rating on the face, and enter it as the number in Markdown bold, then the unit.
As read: **2.5** V
